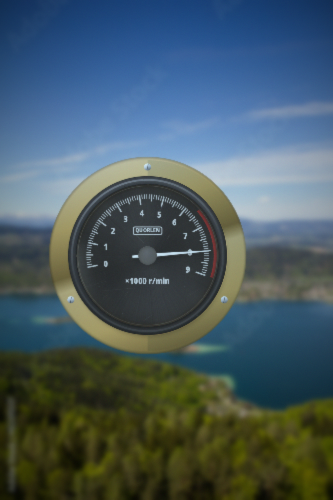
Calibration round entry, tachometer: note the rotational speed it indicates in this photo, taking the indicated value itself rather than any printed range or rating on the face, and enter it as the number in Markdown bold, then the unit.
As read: **8000** rpm
